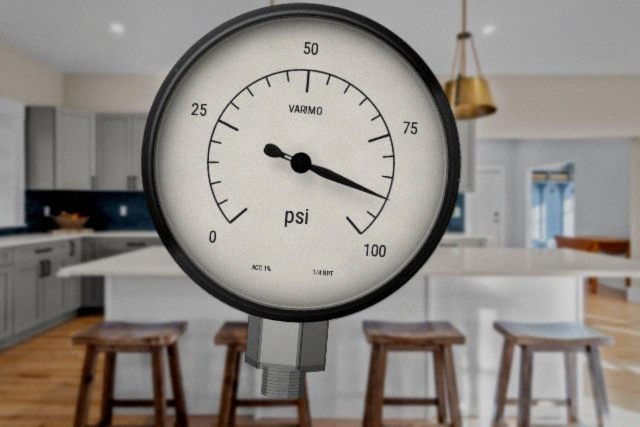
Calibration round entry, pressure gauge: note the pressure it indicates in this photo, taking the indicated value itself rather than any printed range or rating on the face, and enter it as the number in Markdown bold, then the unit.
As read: **90** psi
